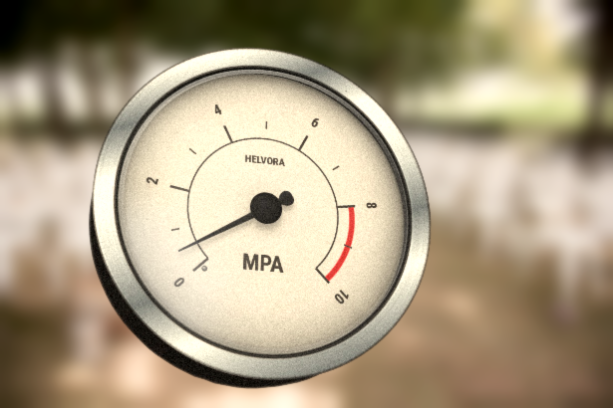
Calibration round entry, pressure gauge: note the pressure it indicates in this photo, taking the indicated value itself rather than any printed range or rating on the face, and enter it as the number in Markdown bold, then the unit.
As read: **0.5** MPa
